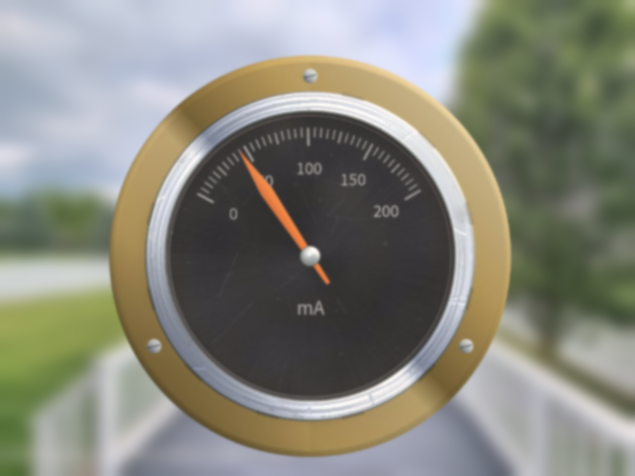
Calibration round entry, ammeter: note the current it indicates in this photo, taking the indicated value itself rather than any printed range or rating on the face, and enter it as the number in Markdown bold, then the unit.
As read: **45** mA
